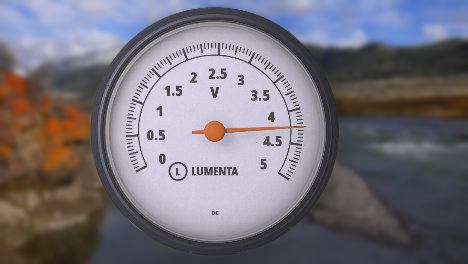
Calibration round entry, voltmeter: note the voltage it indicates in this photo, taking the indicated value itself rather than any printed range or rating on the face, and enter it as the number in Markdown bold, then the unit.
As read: **4.25** V
